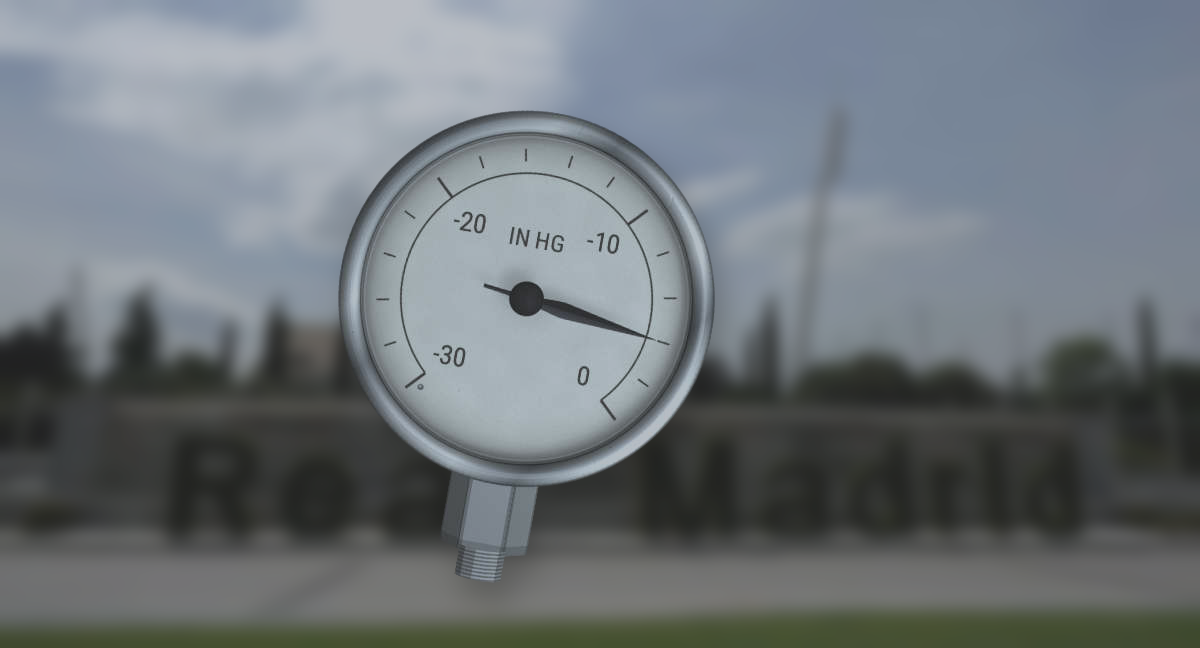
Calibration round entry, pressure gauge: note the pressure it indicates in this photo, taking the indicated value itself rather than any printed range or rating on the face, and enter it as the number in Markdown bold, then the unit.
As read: **-4** inHg
